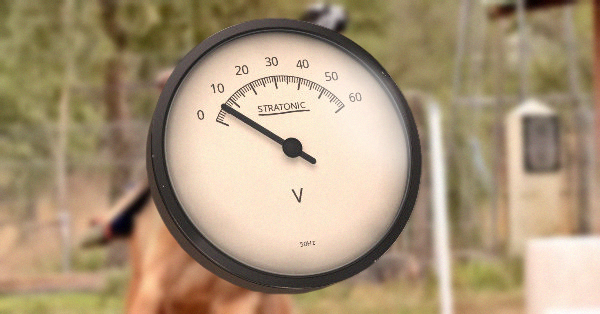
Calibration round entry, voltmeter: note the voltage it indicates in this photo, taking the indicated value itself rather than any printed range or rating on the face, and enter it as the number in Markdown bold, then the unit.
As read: **5** V
